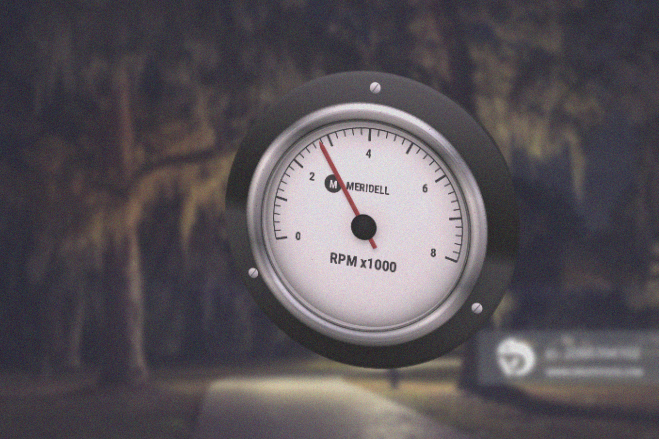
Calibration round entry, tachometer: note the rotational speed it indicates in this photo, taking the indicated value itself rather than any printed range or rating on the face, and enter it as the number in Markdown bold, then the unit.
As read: **2800** rpm
